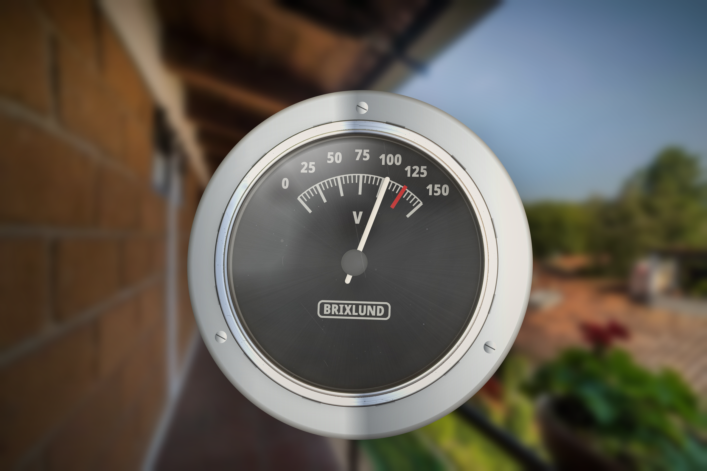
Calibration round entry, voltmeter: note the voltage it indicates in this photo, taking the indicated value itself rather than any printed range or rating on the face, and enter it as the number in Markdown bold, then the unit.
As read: **105** V
